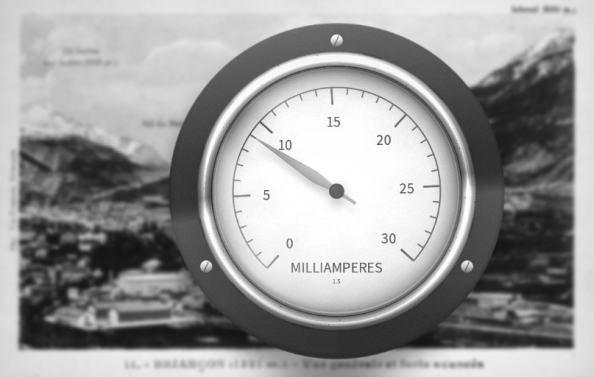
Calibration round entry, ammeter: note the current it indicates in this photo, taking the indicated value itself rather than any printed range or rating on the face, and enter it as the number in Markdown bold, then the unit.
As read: **9** mA
